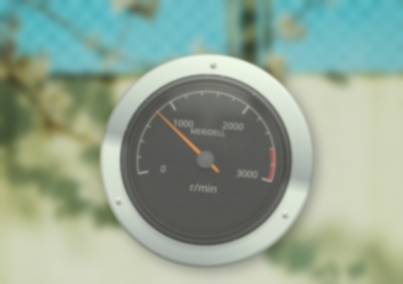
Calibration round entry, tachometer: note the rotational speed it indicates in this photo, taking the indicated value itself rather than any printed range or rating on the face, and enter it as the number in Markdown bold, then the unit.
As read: **800** rpm
